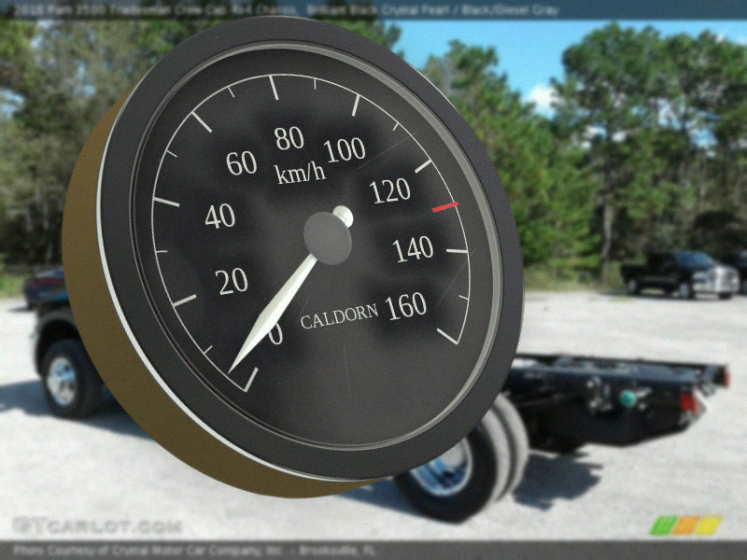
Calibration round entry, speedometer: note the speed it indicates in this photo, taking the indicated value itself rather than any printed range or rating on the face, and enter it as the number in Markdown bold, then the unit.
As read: **5** km/h
